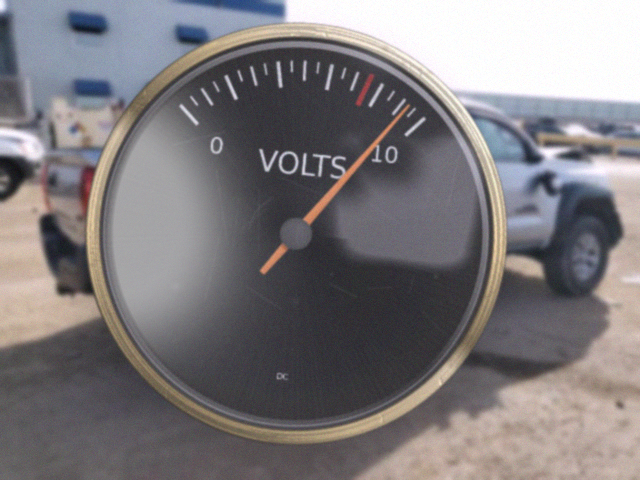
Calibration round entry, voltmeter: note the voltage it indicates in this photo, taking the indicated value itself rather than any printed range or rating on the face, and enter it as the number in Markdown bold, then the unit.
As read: **9.25** V
